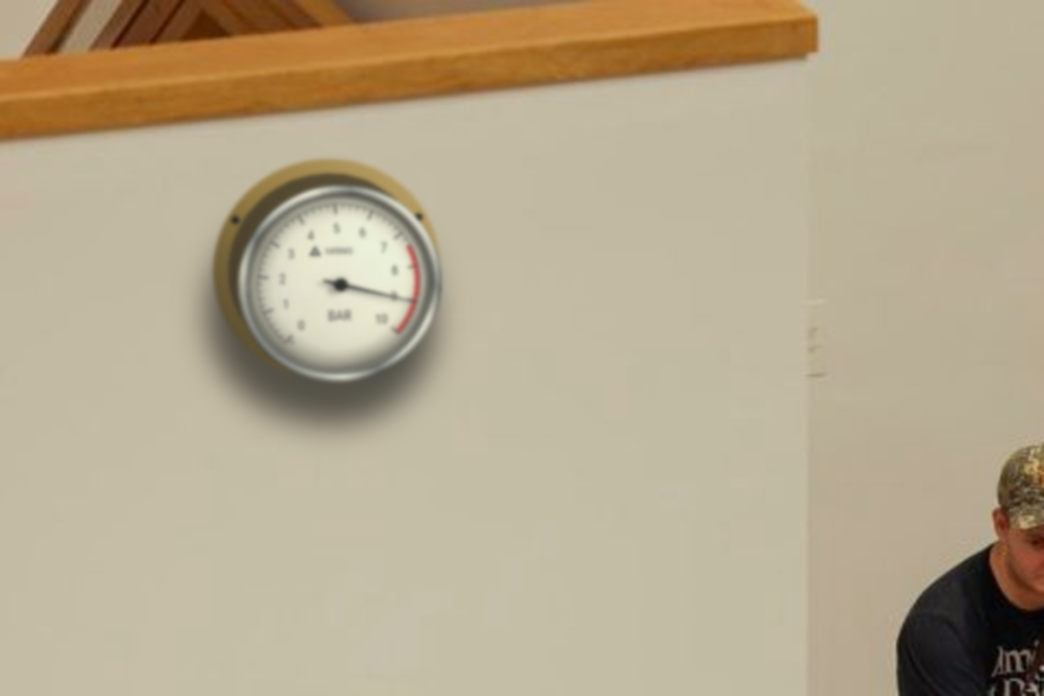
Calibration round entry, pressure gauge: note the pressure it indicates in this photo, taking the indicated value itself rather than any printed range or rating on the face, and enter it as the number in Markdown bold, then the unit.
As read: **9** bar
